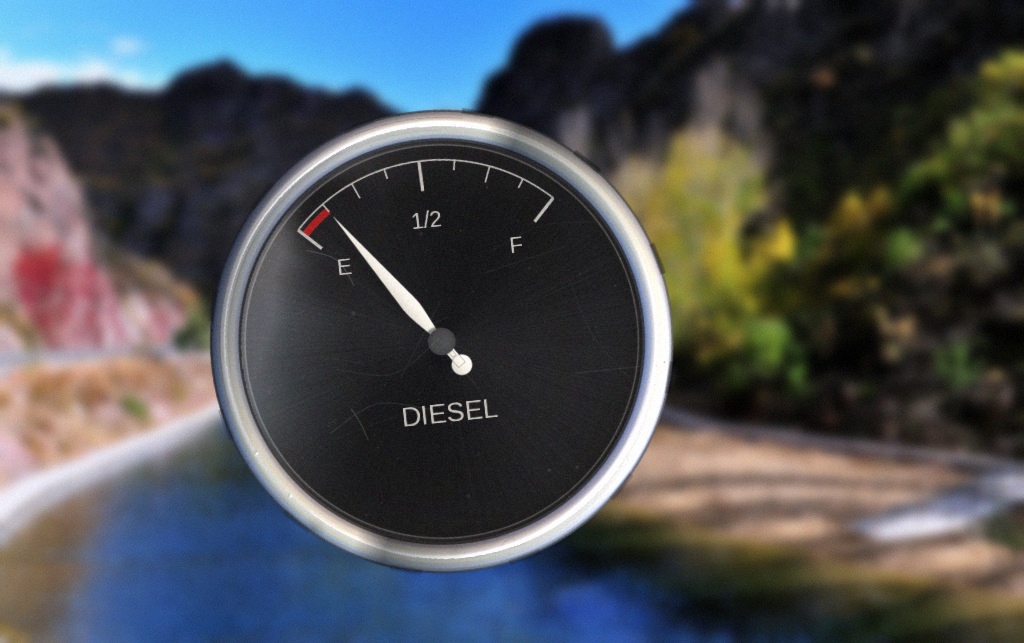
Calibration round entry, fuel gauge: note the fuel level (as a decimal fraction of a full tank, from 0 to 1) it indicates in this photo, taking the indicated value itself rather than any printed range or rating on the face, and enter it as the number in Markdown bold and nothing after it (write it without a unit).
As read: **0.125**
